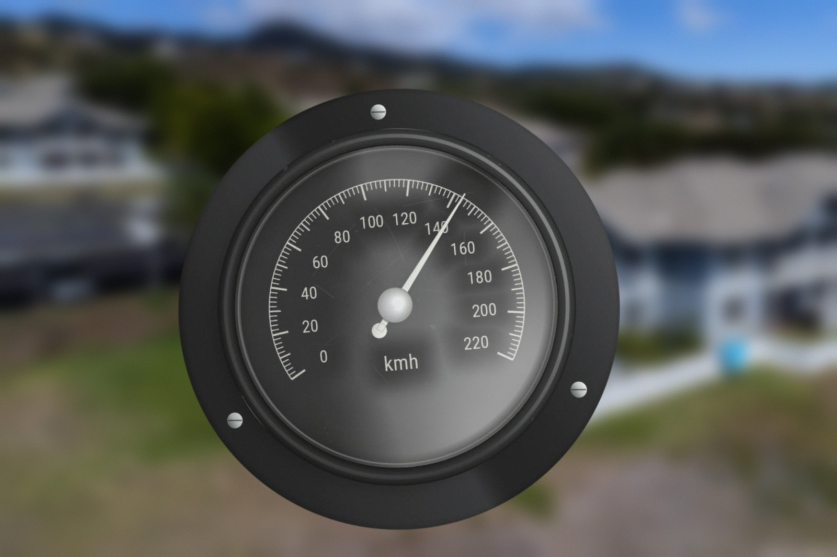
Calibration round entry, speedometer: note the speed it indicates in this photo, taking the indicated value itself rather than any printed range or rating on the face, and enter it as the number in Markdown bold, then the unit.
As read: **144** km/h
